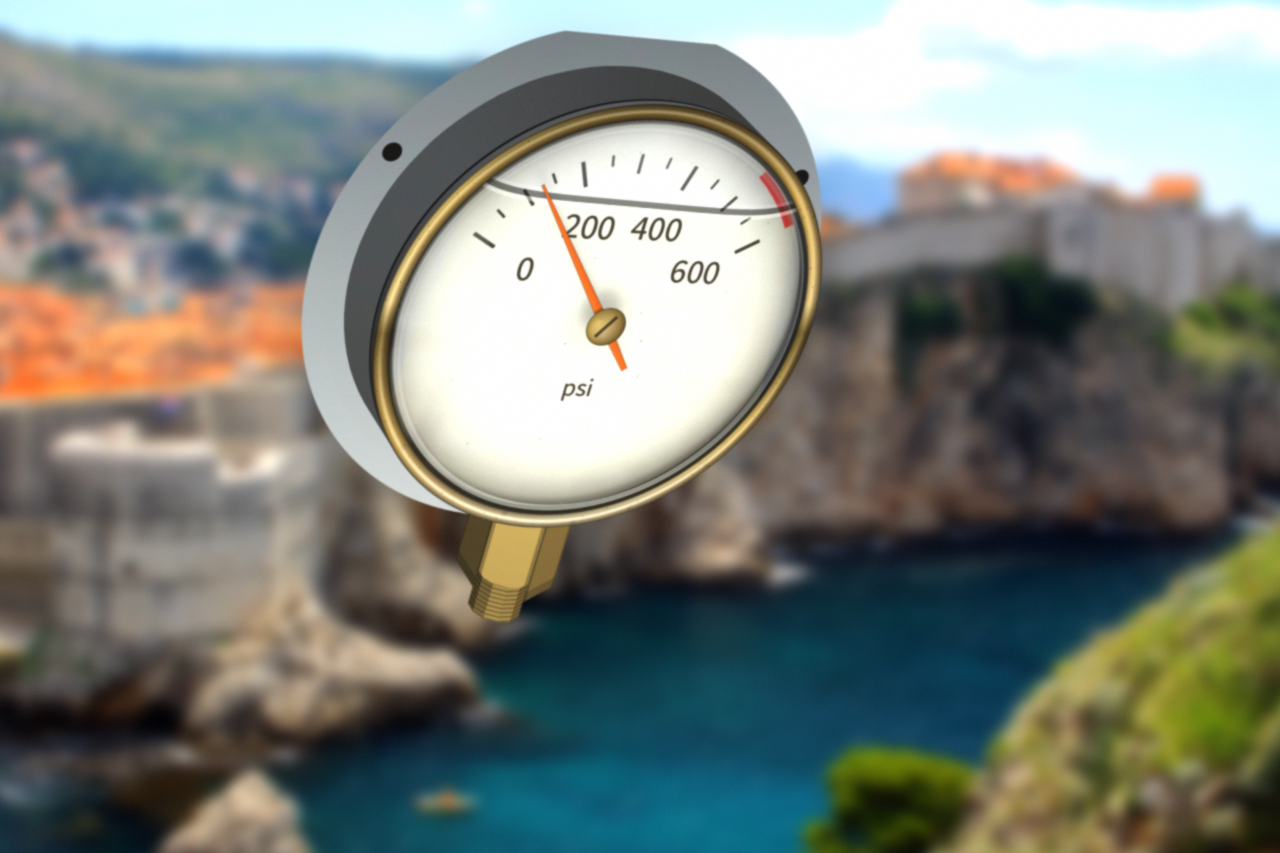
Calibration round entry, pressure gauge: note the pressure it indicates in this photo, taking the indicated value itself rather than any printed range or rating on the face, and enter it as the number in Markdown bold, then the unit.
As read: **125** psi
